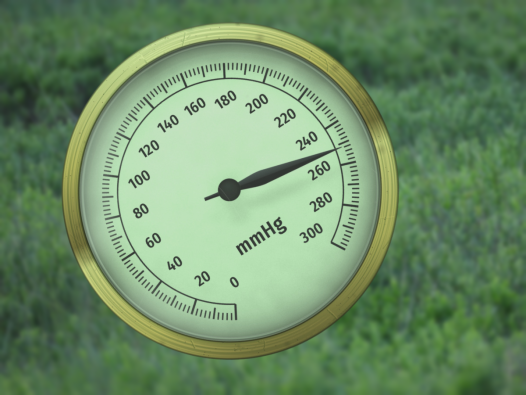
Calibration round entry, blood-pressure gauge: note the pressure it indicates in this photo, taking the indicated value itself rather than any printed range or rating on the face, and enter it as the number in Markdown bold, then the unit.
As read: **252** mmHg
